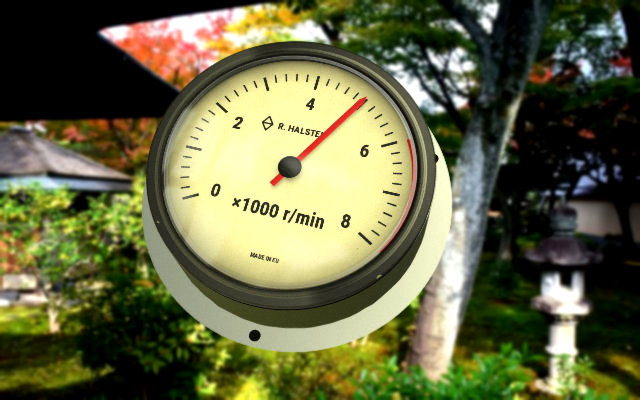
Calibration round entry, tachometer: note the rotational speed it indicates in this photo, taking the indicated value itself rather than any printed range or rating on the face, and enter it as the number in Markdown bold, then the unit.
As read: **5000** rpm
